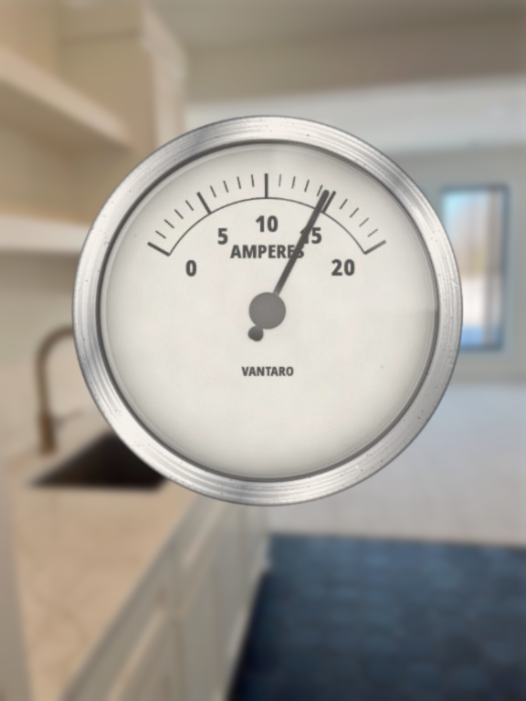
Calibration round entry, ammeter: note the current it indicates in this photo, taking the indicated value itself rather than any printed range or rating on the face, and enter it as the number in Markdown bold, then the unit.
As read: **14.5** A
